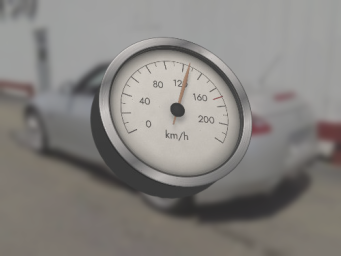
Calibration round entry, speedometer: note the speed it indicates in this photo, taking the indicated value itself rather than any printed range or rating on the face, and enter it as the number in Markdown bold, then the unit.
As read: **125** km/h
